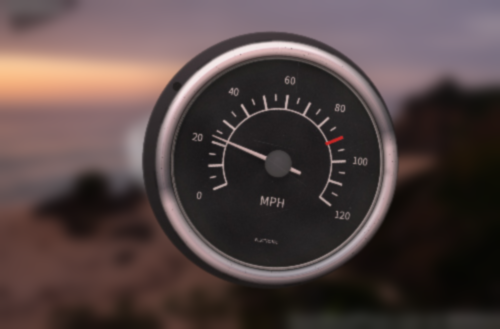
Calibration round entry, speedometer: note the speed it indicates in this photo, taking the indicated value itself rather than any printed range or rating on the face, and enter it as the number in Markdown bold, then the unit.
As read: **22.5** mph
